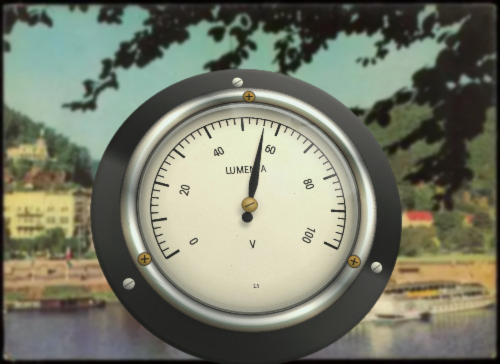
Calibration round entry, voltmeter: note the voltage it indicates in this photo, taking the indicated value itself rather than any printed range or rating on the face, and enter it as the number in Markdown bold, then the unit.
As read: **56** V
